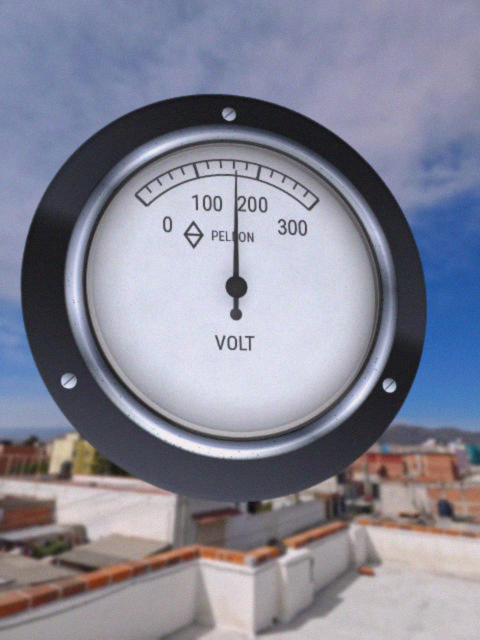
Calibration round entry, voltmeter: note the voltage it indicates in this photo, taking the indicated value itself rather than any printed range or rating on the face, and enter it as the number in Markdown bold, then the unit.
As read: **160** V
